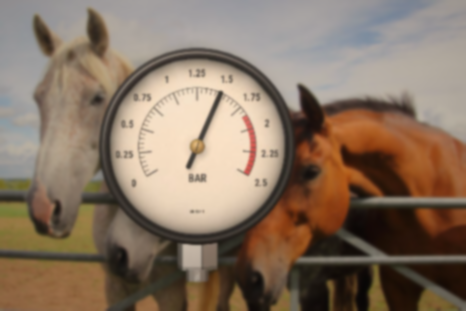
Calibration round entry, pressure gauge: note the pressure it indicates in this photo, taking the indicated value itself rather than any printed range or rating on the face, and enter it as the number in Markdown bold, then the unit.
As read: **1.5** bar
